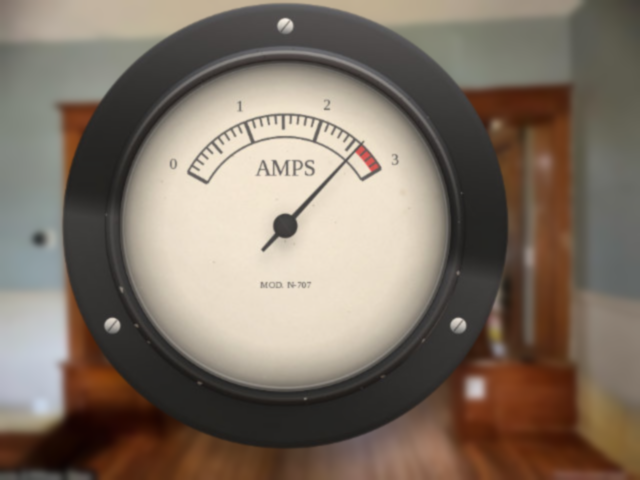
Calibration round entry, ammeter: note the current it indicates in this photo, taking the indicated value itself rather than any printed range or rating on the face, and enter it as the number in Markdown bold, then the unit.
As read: **2.6** A
